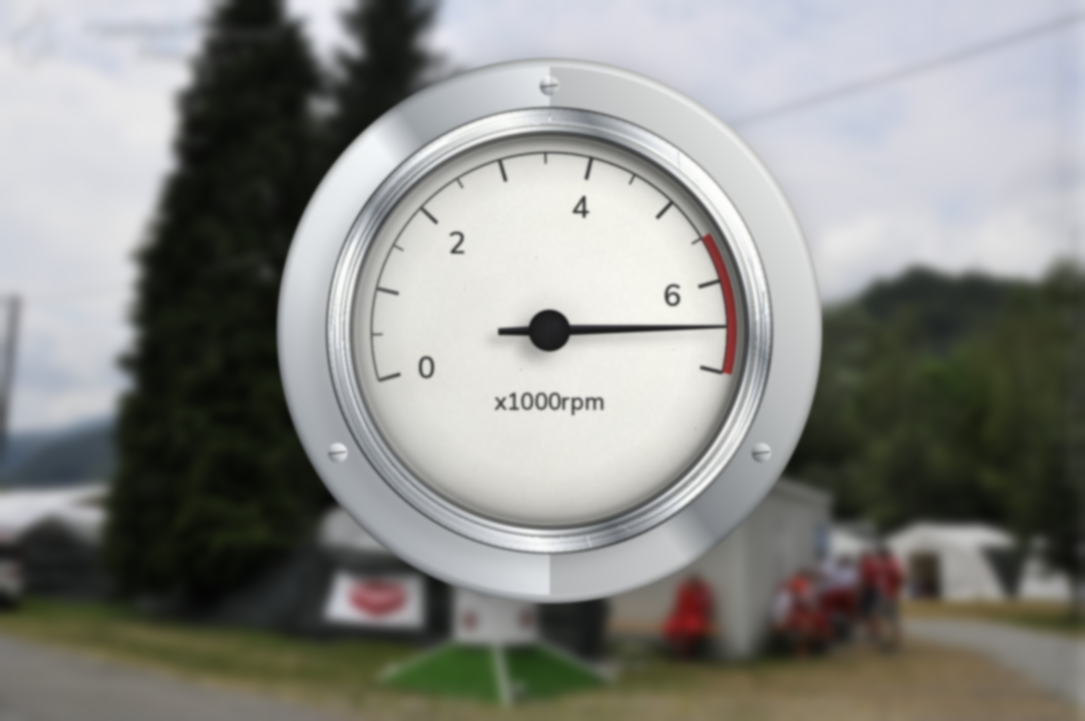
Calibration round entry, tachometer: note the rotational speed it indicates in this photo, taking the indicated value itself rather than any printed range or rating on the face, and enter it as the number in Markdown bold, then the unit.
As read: **6500** rpm
